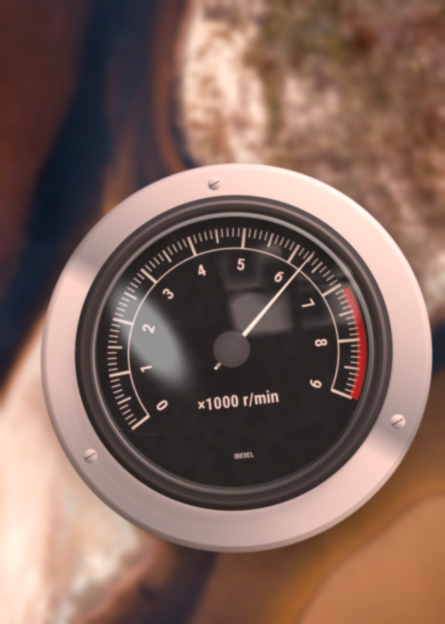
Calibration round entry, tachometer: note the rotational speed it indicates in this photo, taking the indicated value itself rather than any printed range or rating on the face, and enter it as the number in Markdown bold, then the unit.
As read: **6300** rpm
